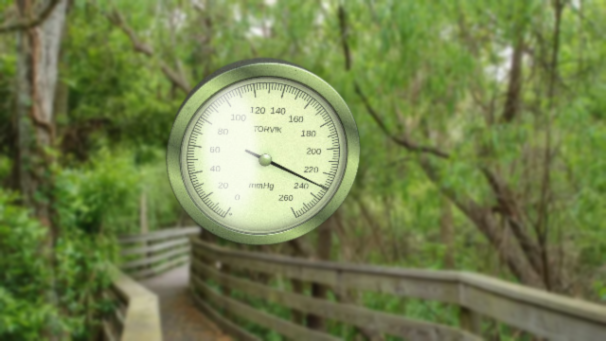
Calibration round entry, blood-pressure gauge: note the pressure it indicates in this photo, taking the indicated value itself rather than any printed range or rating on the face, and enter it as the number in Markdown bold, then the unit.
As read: **230** mmHg
